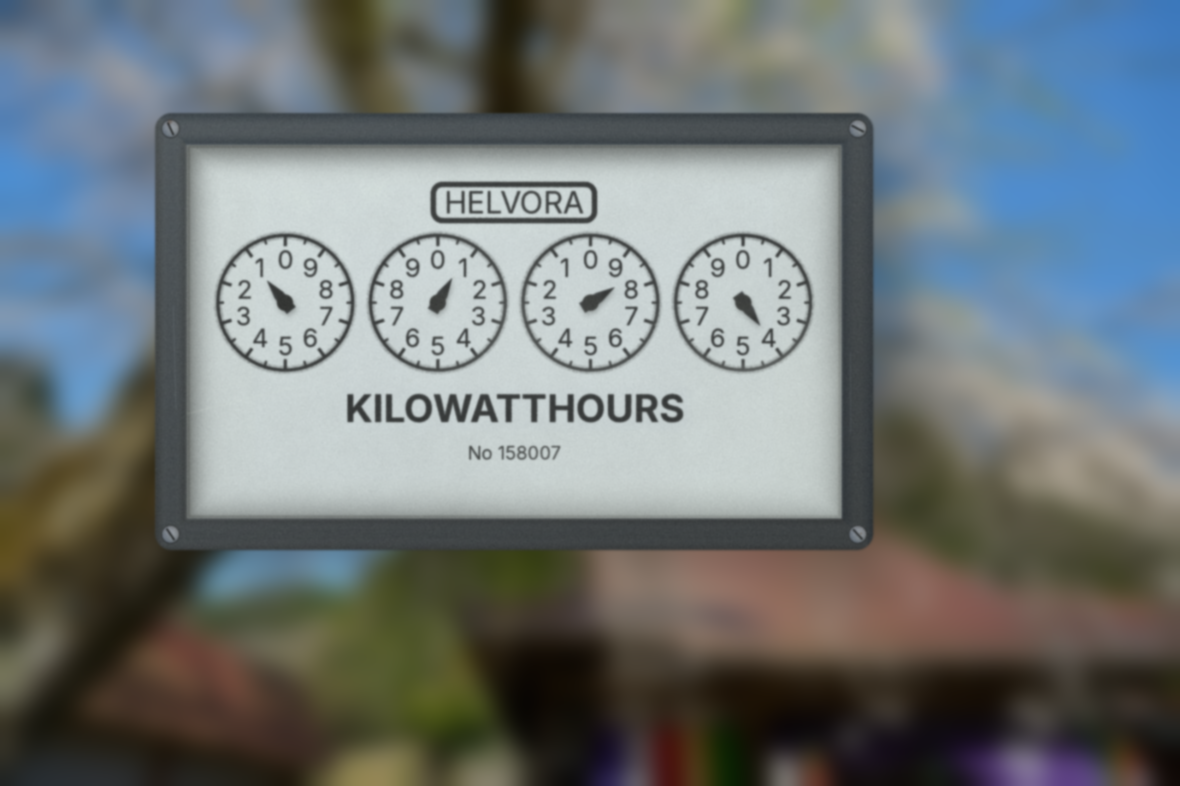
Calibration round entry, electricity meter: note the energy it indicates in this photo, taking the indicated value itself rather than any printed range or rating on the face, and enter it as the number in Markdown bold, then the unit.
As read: **1084** kWh
